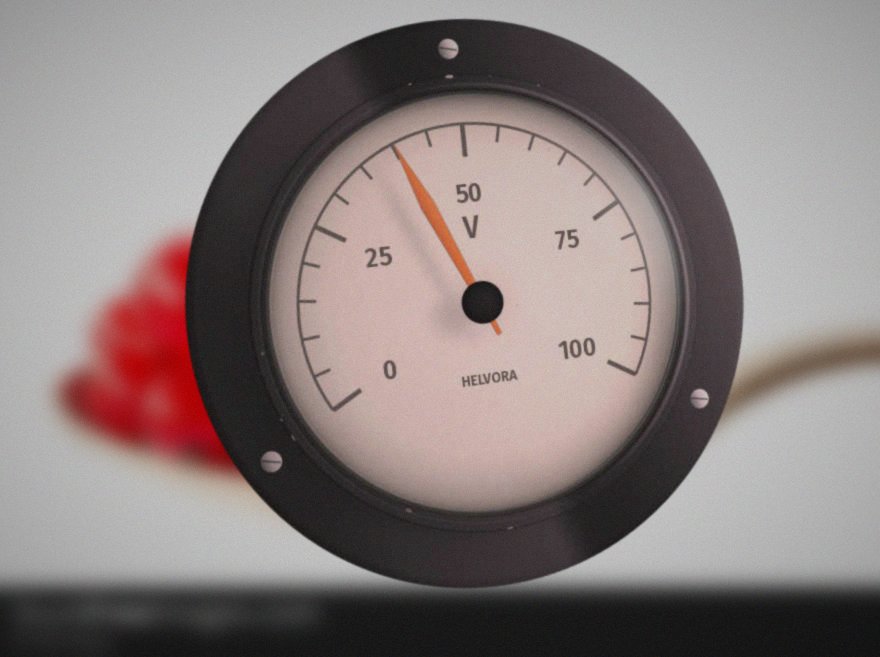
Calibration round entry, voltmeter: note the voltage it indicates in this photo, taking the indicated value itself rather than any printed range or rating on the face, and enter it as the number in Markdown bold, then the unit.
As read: **40** V
